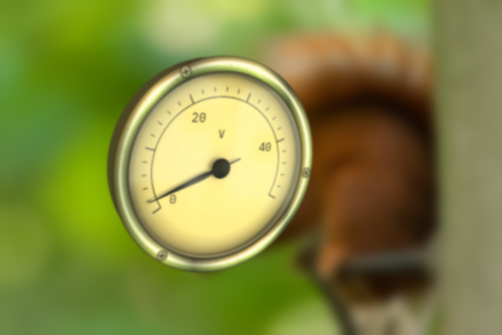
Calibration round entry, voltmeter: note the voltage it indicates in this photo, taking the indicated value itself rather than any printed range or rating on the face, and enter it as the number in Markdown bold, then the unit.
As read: **2** V
